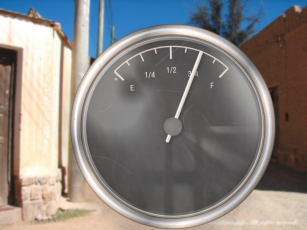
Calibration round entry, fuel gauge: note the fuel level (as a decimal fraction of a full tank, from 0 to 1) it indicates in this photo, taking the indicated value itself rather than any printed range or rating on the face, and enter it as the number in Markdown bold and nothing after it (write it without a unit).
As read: **0.75**
